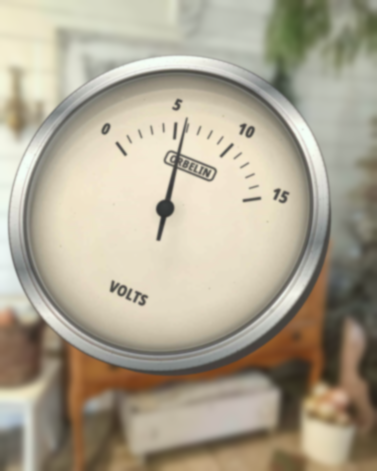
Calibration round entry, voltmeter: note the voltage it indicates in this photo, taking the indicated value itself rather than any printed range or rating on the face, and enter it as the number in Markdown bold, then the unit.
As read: **6** V
